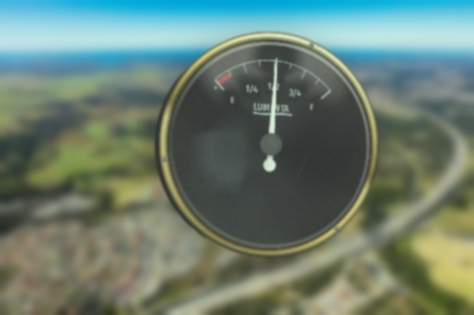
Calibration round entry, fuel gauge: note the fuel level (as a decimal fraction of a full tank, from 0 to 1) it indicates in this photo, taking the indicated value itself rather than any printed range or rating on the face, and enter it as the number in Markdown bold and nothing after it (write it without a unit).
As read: **0.5**
